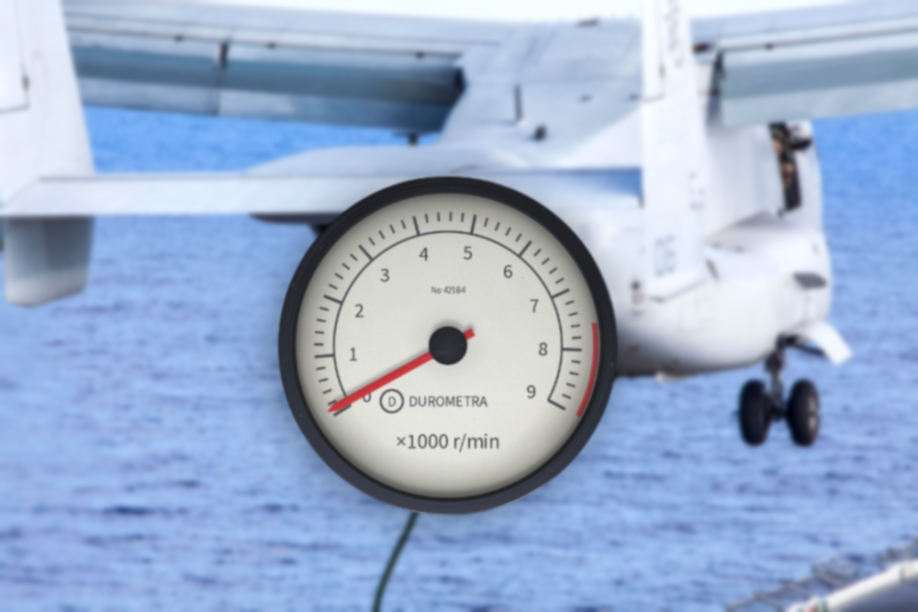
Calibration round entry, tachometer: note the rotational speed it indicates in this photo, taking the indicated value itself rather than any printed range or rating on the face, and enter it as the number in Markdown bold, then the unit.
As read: **100** rpm
